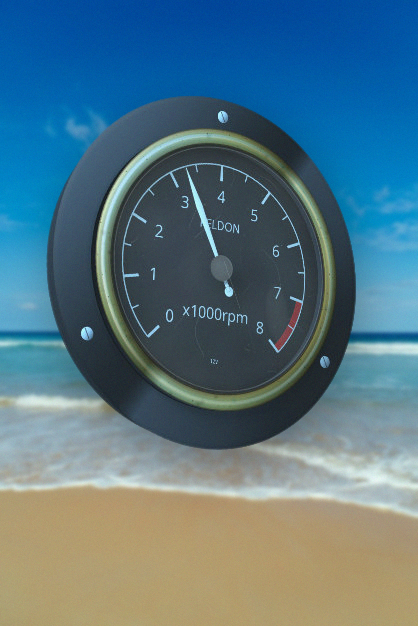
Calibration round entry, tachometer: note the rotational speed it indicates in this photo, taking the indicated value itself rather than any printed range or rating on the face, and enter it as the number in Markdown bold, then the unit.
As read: **3250** rpm
